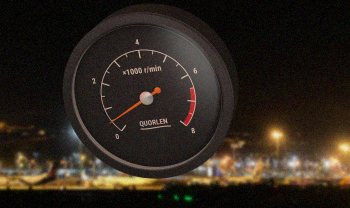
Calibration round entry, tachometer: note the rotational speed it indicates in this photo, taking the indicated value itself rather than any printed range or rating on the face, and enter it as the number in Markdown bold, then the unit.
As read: **500** rpm
